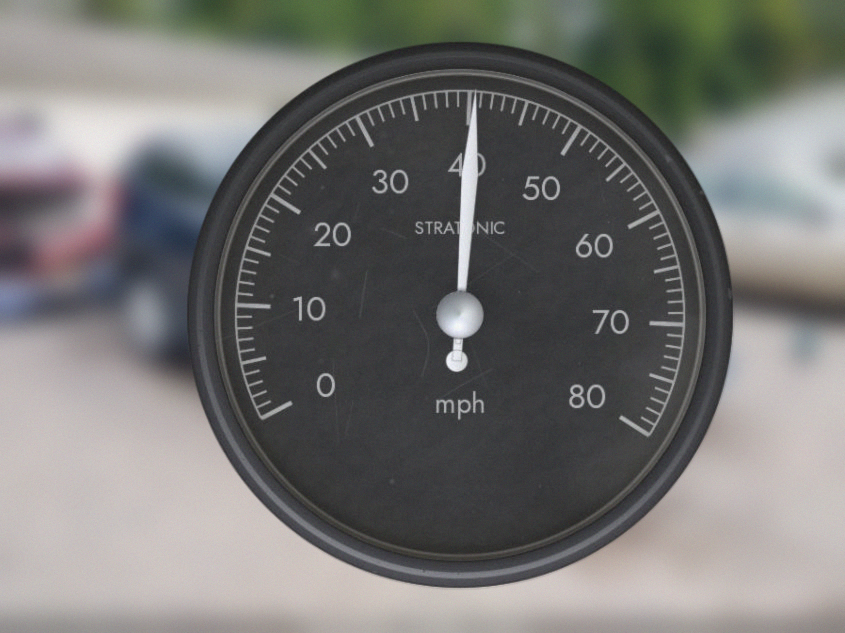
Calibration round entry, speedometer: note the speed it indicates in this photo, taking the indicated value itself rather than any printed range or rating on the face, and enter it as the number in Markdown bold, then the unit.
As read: **40.5** mph
